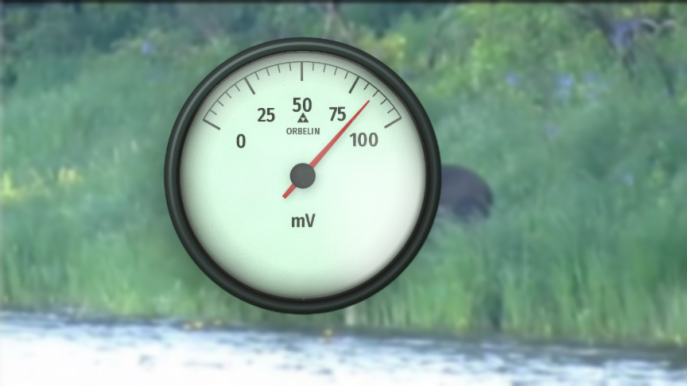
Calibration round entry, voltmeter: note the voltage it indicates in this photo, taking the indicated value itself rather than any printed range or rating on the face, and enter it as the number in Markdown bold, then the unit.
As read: **85** mV
